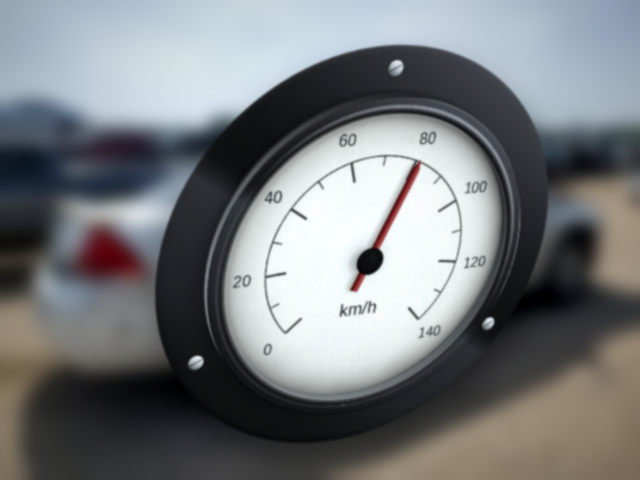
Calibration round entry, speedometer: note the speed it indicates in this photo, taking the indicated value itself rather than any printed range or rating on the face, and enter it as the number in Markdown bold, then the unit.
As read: **80** km/h
